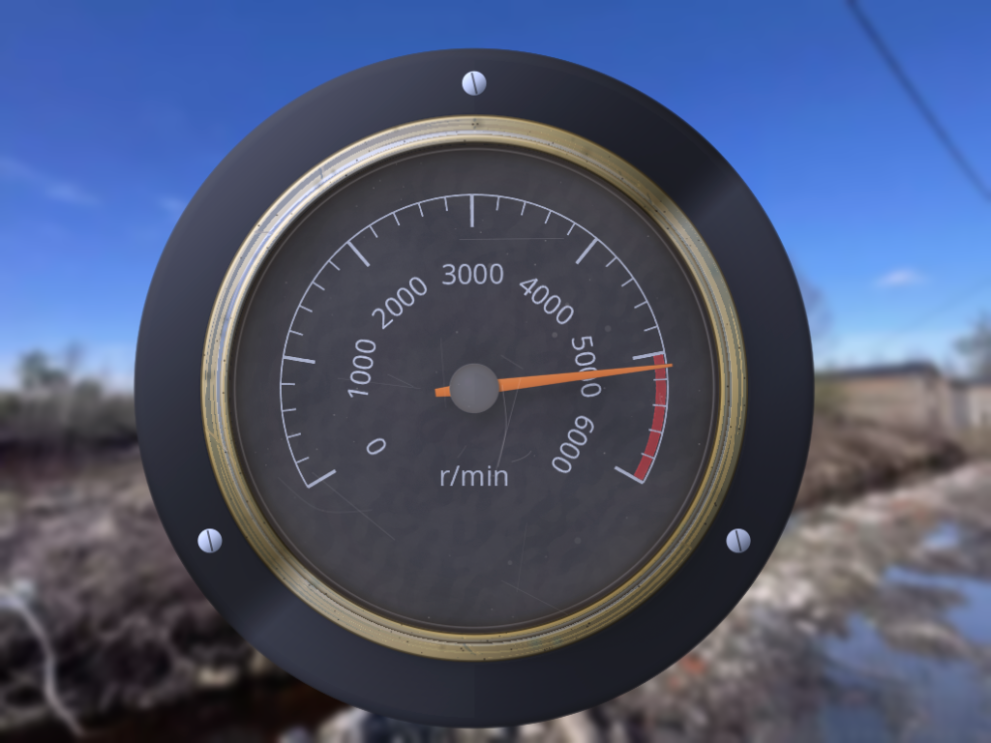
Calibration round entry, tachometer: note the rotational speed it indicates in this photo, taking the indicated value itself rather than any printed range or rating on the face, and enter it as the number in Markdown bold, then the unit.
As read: **5100** rpm
